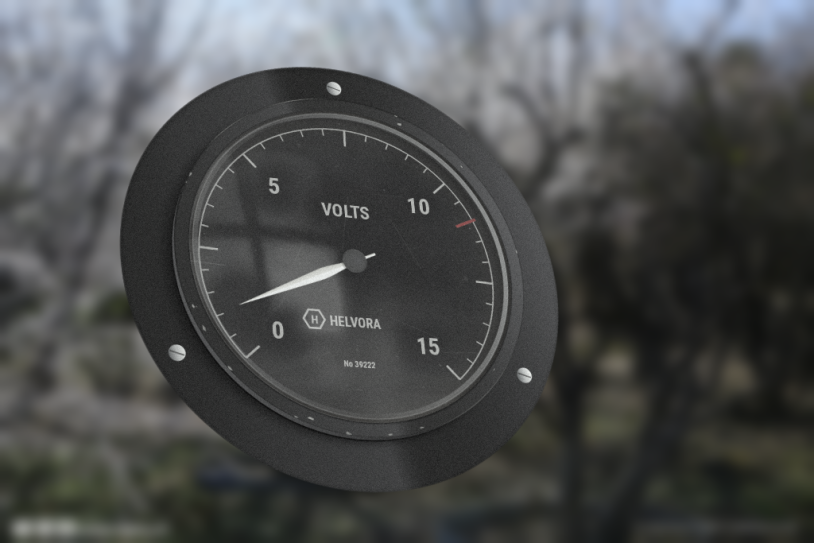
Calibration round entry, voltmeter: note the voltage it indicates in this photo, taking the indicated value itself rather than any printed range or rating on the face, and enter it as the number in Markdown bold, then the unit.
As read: **1** V
